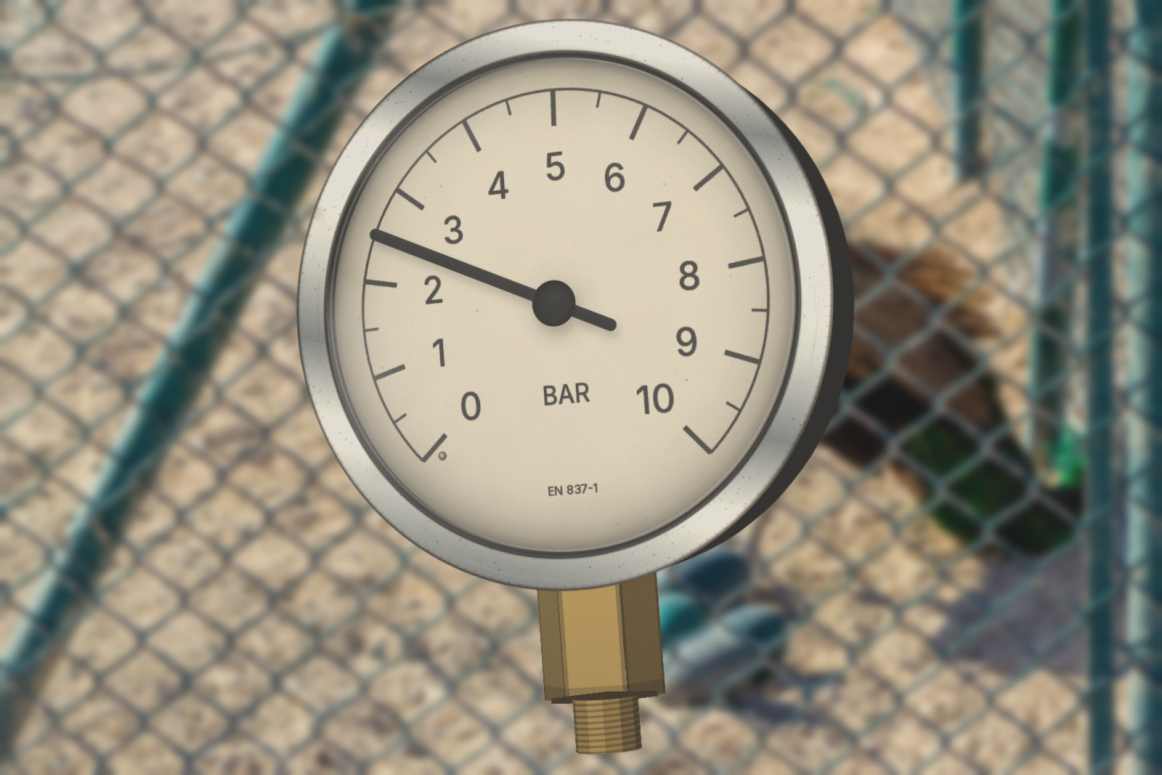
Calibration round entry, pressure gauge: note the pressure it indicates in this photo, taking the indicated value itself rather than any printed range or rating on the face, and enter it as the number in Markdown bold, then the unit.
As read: **2.5** bar
